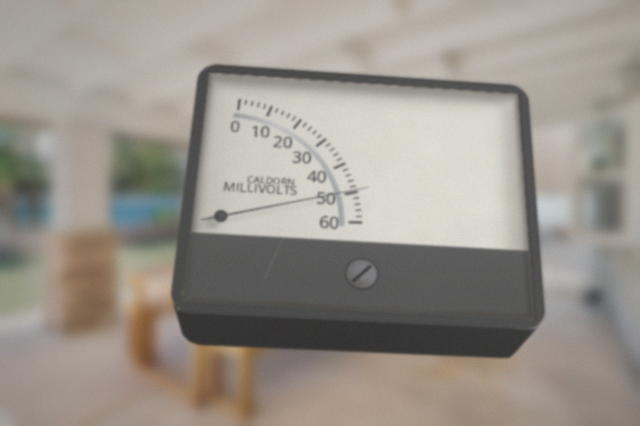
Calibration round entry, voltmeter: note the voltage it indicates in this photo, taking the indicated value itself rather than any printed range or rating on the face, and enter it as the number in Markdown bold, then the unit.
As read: **50** mV
